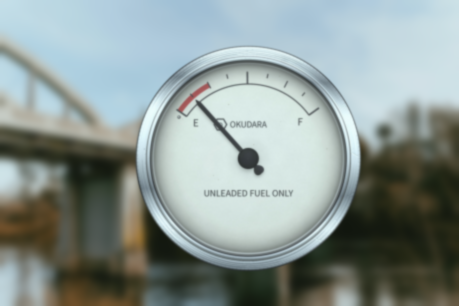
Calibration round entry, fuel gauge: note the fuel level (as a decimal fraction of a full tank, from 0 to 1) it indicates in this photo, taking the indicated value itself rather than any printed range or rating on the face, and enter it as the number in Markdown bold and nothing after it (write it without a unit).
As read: **0.125**
